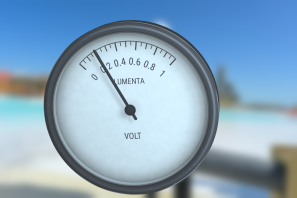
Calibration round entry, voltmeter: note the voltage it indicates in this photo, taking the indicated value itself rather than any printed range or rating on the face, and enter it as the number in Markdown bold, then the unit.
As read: **0.2** V
